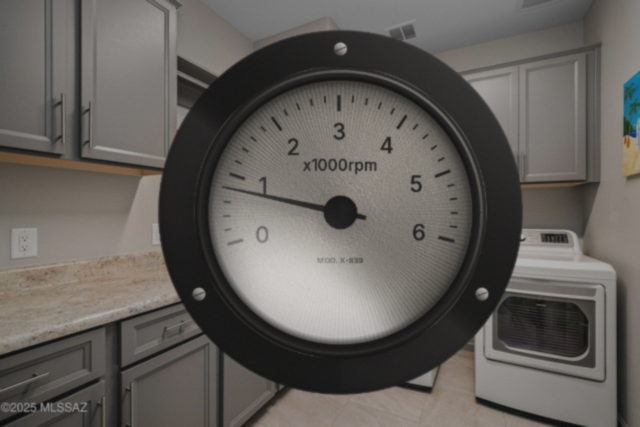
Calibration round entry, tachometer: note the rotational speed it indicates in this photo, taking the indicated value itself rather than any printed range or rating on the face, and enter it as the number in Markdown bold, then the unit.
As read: **800** rpm
